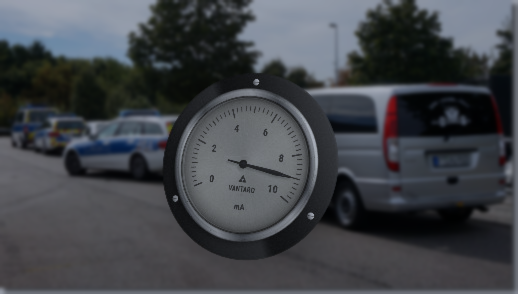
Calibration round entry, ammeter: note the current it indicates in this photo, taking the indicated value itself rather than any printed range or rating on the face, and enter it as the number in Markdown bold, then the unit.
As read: **9** mA
